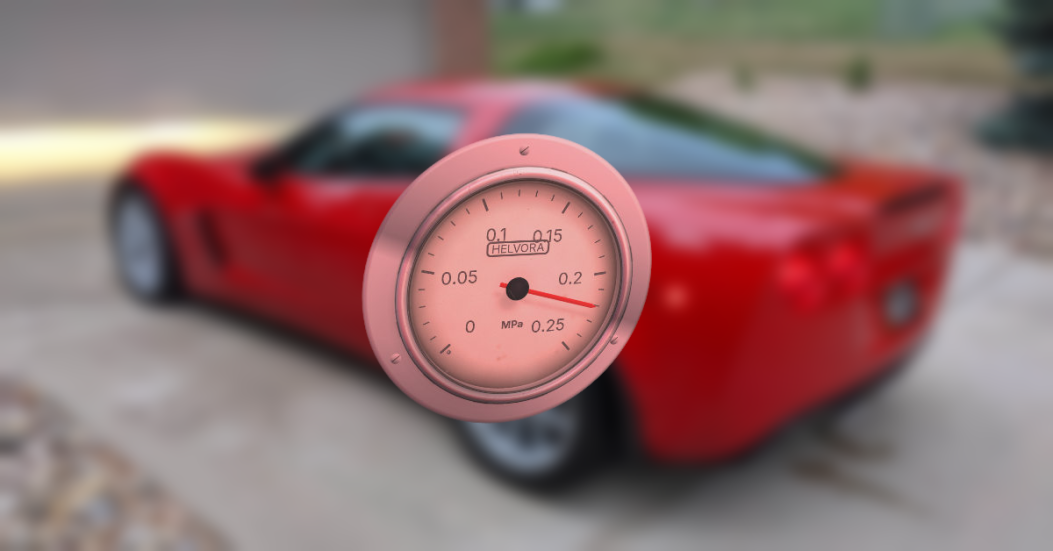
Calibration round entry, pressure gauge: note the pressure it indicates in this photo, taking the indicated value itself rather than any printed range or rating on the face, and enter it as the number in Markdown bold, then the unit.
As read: **0.22** MPa
